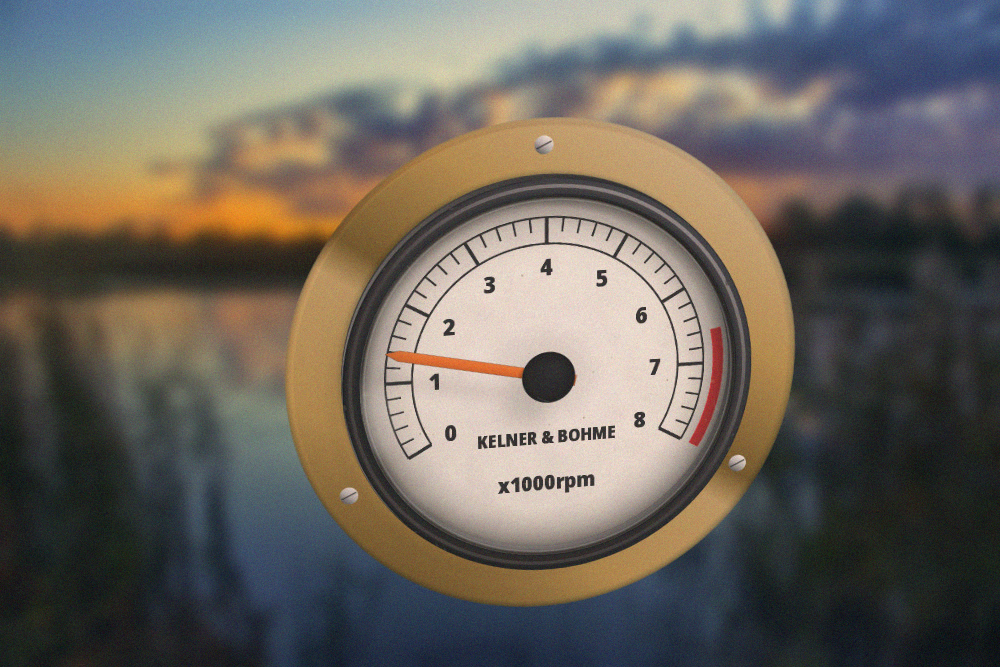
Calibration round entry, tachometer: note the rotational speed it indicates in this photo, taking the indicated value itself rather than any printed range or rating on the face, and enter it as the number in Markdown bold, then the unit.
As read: **1400** rpm
